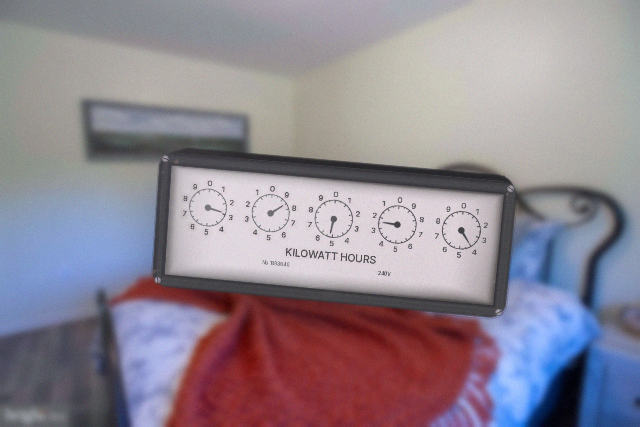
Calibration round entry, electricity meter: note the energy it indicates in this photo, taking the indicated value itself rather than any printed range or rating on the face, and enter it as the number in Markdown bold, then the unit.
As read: **28524** kWh
